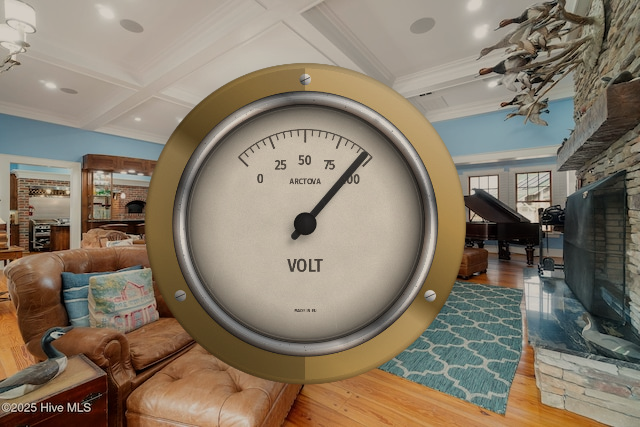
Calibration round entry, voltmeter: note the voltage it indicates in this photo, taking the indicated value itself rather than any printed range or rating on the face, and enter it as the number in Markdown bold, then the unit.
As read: **95** V
